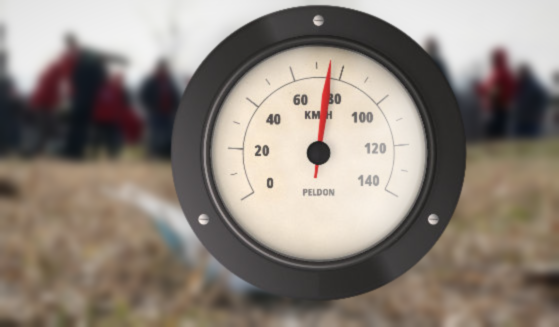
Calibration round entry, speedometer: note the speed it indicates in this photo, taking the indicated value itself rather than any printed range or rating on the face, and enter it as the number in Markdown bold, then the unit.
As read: **75** km/h
